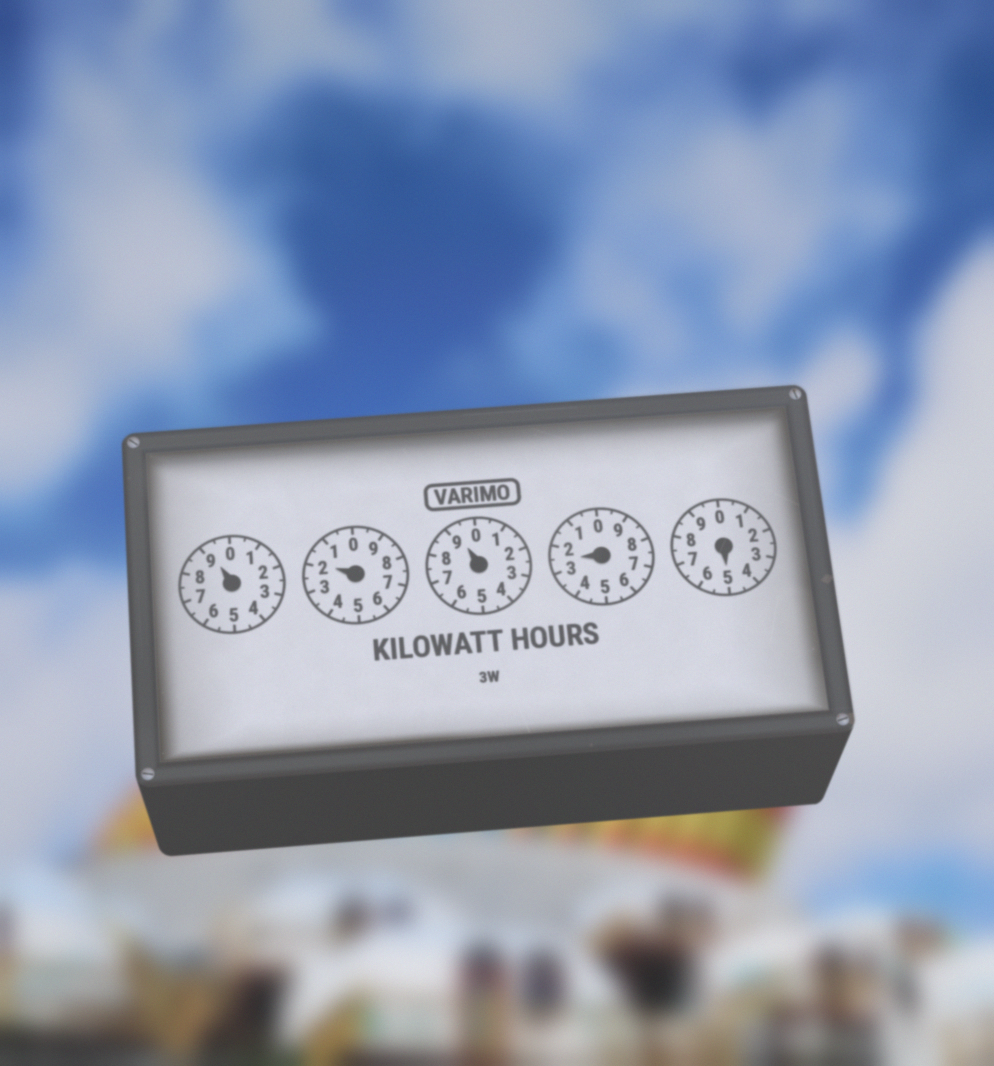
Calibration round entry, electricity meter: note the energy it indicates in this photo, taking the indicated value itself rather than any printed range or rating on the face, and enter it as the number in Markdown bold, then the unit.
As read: **91925** kWh
